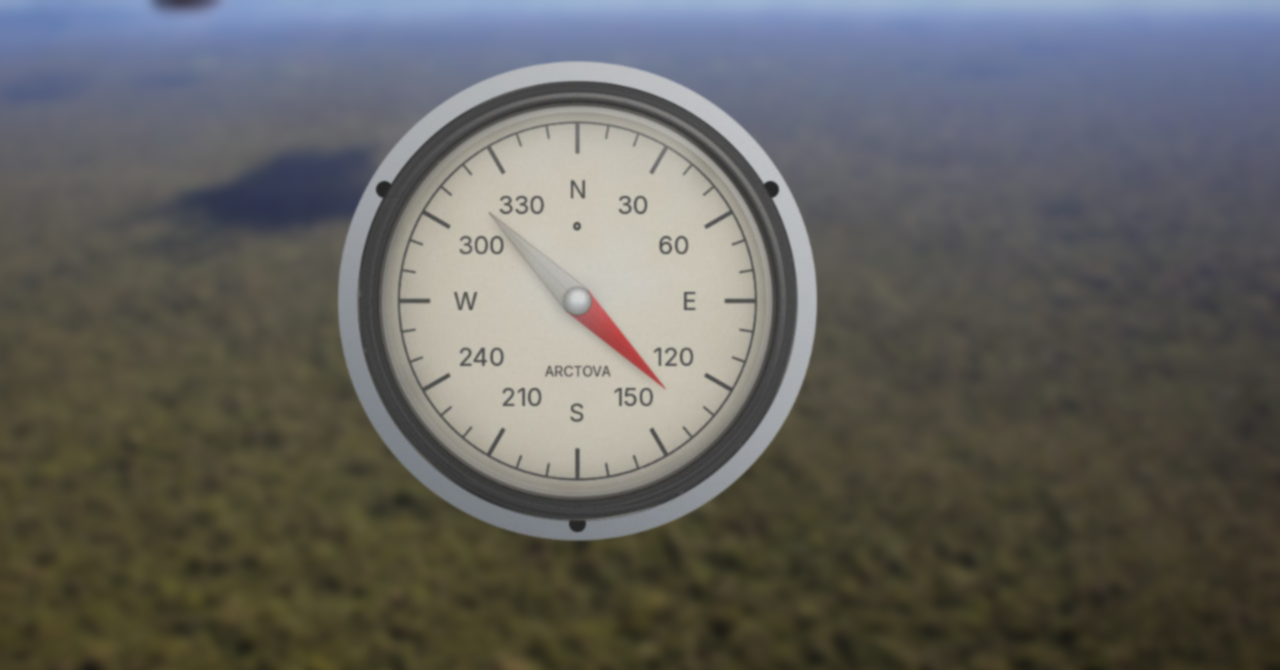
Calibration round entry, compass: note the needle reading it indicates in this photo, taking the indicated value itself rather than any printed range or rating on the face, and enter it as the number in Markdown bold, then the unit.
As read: **135** °
